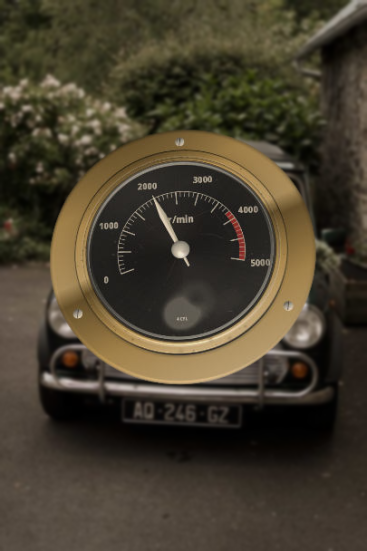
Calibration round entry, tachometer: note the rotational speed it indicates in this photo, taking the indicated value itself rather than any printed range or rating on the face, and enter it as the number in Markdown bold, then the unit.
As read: **2000** rpm
